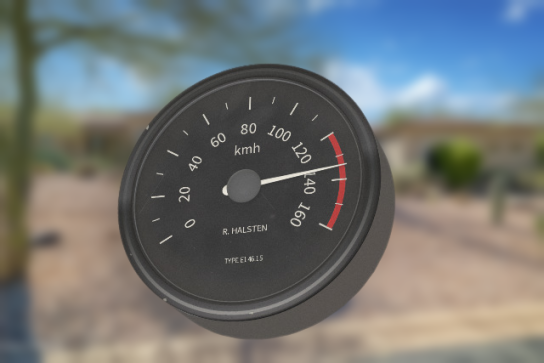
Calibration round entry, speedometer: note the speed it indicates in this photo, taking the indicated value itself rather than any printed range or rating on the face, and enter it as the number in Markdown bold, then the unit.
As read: **135** km/h
